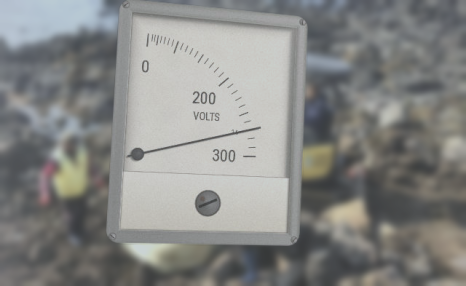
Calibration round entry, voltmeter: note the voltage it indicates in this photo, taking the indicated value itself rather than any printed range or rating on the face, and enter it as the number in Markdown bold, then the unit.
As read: **270** V
